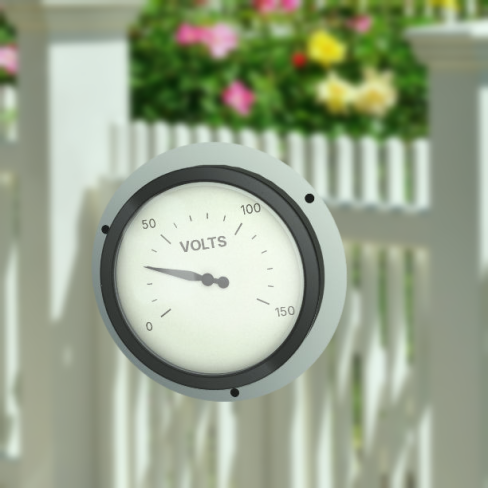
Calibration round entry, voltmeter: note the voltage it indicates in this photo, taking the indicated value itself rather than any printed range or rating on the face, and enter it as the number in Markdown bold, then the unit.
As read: **30** V
